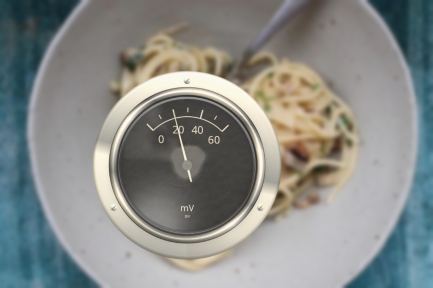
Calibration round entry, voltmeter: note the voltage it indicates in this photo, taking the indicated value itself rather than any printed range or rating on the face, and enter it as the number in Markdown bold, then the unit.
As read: **20** mV
